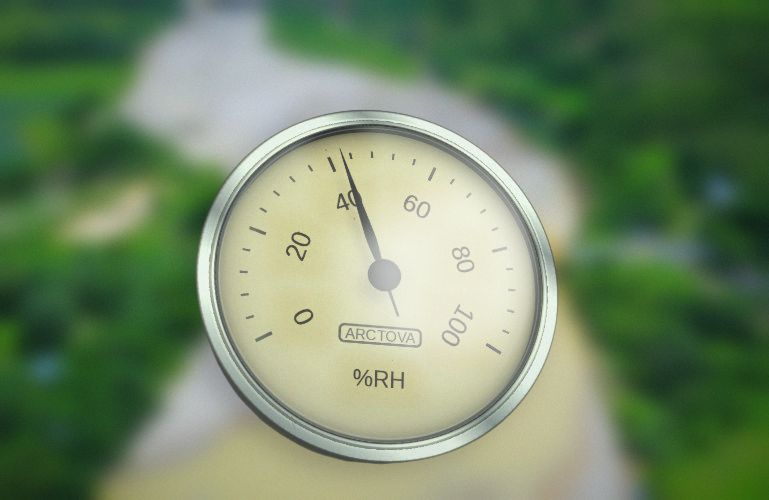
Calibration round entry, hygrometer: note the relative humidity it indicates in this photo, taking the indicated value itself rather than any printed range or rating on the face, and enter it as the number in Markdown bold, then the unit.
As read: **42** %
